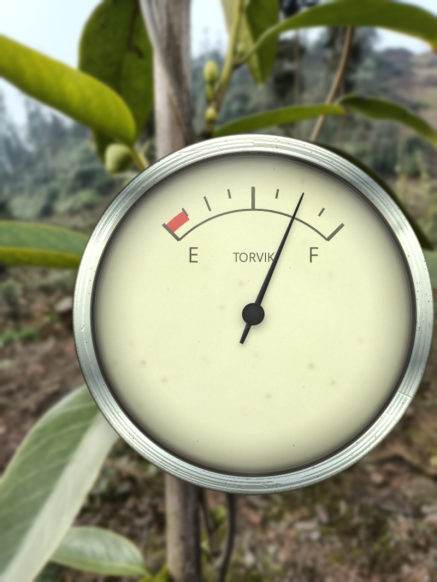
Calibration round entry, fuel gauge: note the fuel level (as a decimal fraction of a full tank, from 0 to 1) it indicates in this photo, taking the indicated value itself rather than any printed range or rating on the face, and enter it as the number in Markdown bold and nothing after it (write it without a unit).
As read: **0.75**
